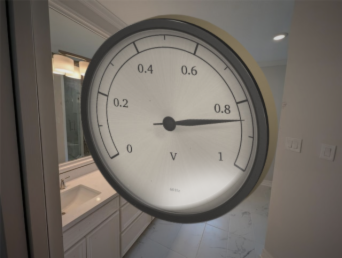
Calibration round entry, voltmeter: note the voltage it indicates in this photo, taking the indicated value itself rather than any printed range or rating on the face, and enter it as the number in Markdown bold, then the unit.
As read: **0.85** V
